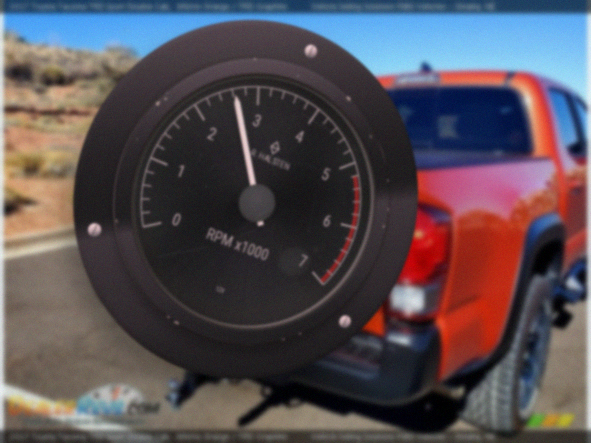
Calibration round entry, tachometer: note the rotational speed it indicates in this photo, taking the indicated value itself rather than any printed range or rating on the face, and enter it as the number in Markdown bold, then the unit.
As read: **2600** rpm
